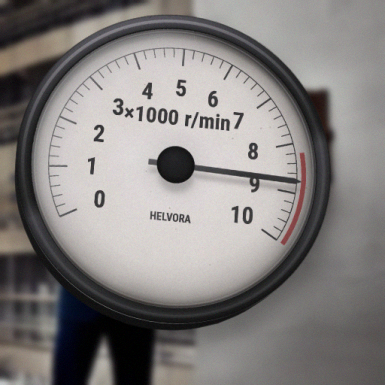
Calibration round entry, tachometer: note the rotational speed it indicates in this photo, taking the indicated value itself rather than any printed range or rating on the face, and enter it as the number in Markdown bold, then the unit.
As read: **8800** rpm
